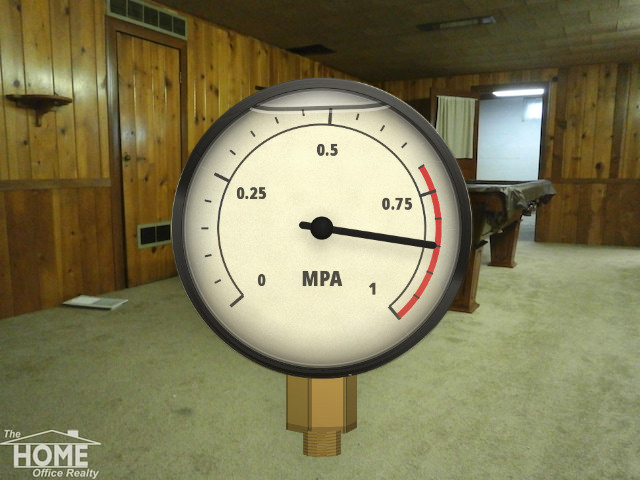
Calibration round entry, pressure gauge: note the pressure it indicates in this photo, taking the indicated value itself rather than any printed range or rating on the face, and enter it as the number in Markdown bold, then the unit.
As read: **0.85** MPa
